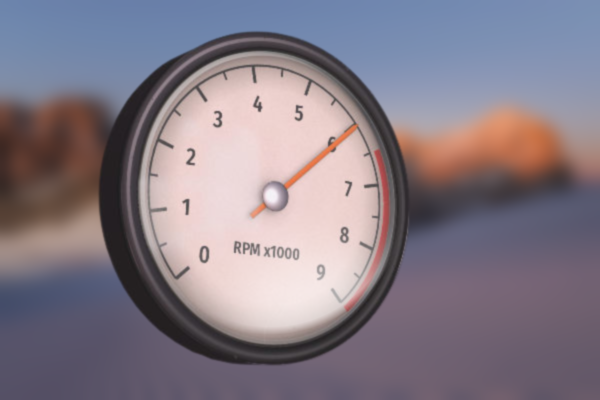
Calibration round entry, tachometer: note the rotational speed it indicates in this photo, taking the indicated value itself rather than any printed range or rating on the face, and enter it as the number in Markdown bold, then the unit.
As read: **6000** rpm
